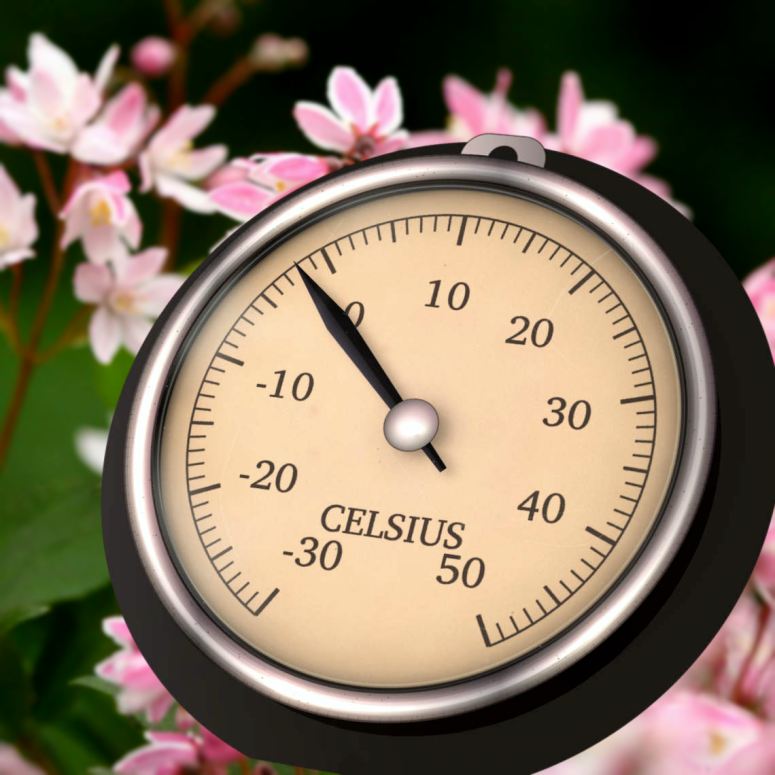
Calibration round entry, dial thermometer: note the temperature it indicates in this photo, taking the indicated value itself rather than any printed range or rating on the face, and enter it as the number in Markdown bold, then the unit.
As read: **-2** °C
